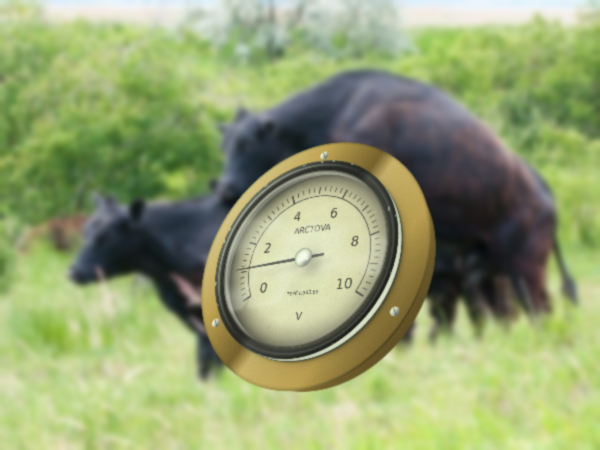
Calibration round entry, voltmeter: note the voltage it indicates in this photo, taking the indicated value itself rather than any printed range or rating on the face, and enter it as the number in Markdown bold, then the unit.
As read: **1** V
